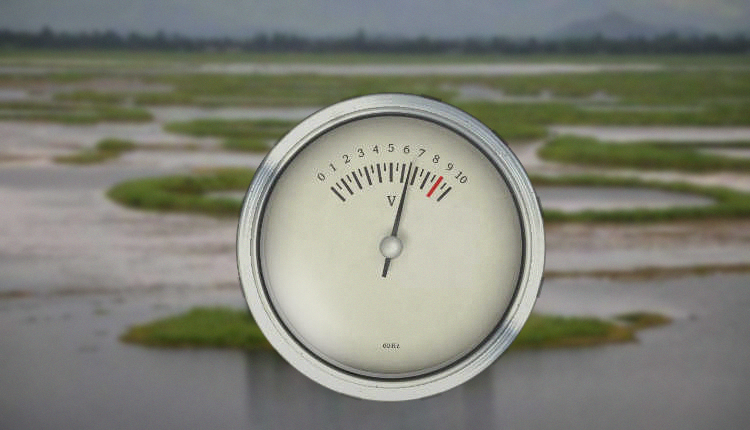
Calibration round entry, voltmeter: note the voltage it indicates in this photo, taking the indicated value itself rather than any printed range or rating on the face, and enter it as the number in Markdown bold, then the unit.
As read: **6.5** V
